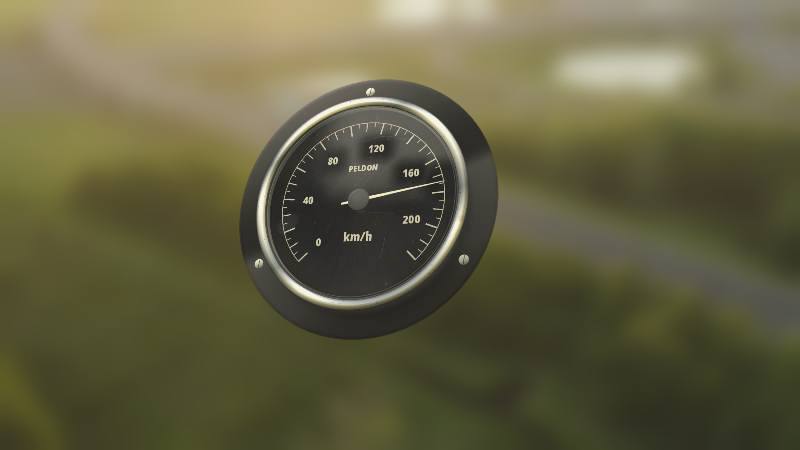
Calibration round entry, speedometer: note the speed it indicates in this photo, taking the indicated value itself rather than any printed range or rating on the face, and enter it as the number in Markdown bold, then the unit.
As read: **175** km/h
